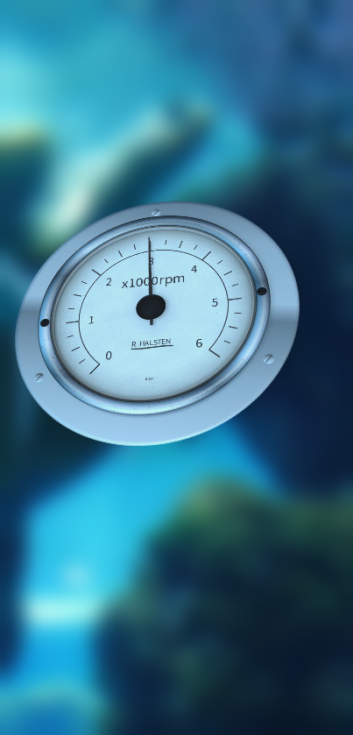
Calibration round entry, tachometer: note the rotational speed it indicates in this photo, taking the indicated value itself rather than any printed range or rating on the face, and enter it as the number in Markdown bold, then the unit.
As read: **3000** rpm
